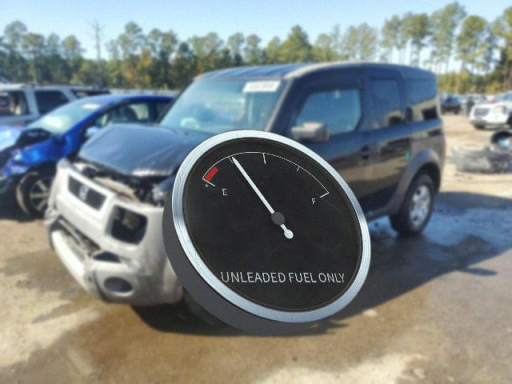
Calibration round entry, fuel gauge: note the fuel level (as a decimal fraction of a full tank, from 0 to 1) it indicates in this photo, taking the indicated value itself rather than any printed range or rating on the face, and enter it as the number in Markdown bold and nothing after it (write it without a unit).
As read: **0.25**
